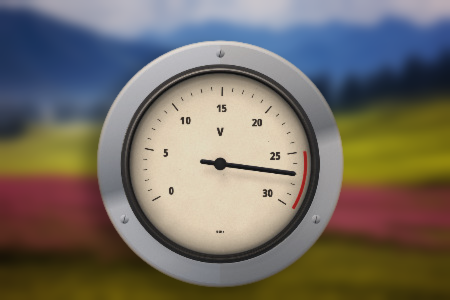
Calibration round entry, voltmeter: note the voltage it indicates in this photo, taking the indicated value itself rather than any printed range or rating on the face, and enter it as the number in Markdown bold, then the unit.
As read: **27** V
